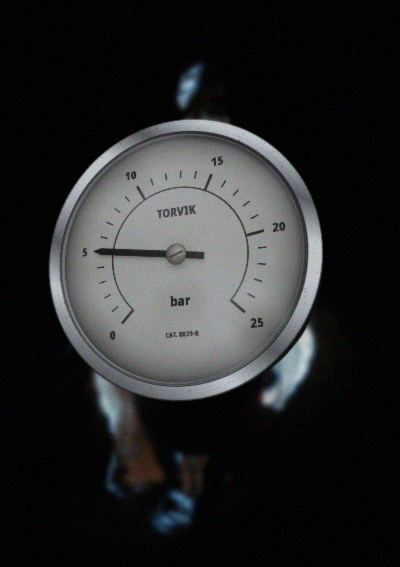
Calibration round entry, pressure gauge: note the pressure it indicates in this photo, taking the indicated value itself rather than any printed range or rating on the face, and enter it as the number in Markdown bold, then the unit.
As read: **5** bar
